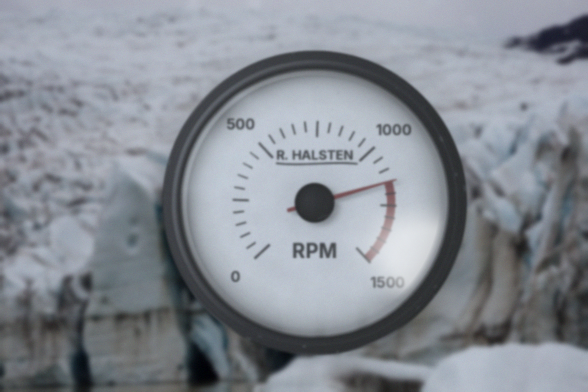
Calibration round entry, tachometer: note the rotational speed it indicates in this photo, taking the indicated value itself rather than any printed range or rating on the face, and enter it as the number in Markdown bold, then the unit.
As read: **1150** rpm
